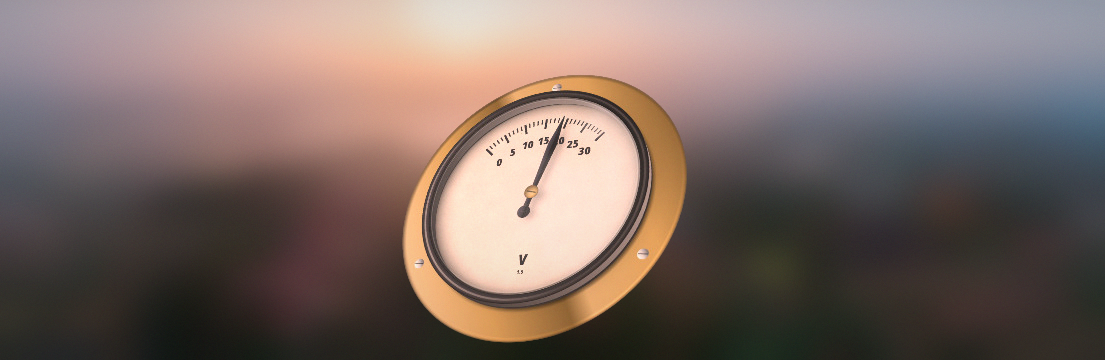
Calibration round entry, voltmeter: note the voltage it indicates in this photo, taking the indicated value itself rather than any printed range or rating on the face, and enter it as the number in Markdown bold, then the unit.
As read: **20** V
